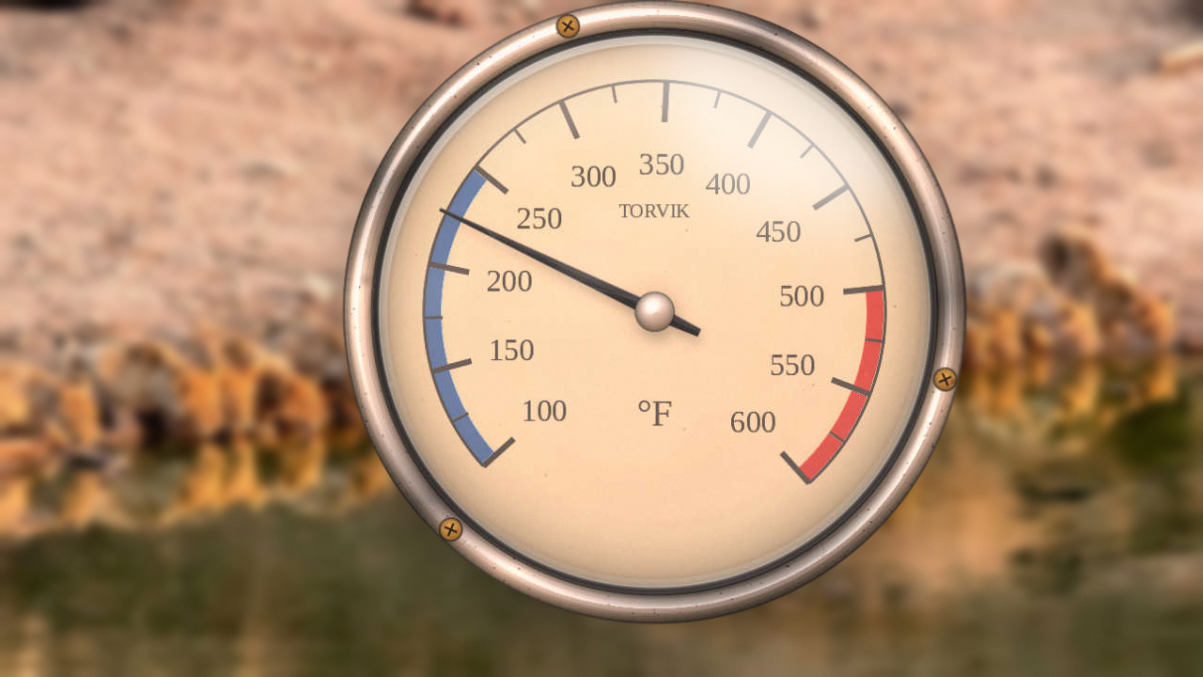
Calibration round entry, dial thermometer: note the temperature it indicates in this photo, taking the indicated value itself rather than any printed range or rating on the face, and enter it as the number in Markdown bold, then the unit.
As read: **225** °F
